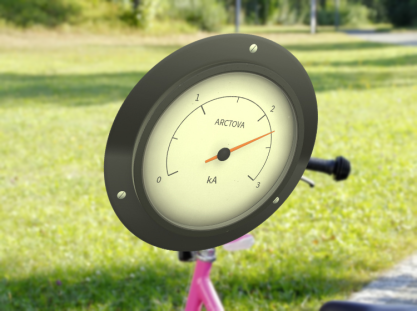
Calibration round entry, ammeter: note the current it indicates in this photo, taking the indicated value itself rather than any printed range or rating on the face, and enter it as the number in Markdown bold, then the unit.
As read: **2.25** kA
